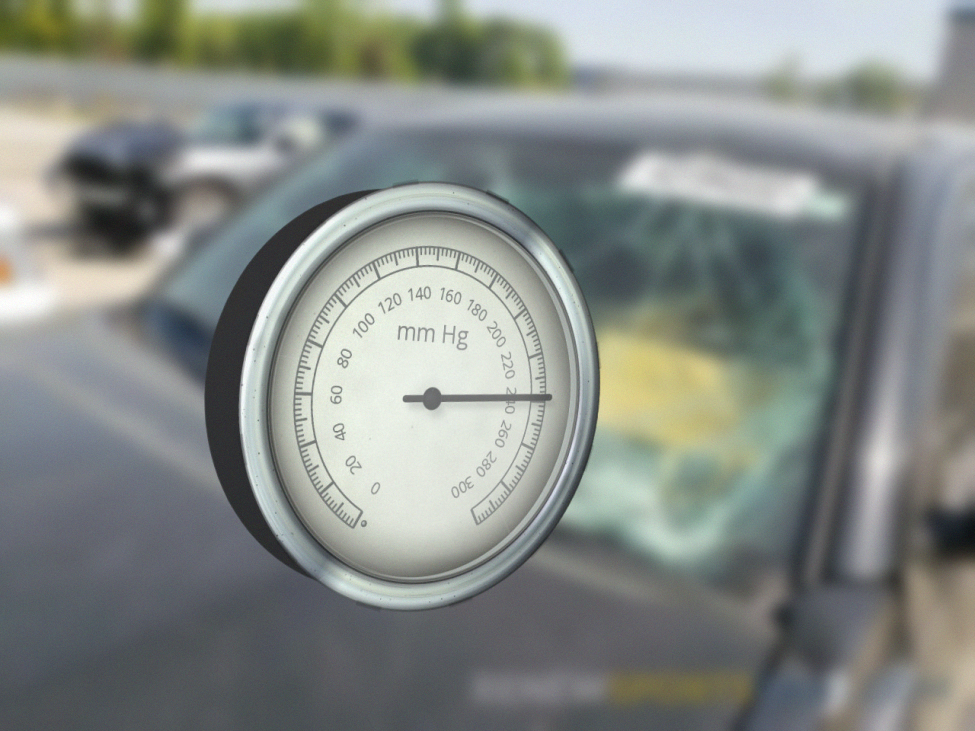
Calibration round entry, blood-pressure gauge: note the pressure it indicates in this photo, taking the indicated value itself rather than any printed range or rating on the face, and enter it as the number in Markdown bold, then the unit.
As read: **238** mmHg
